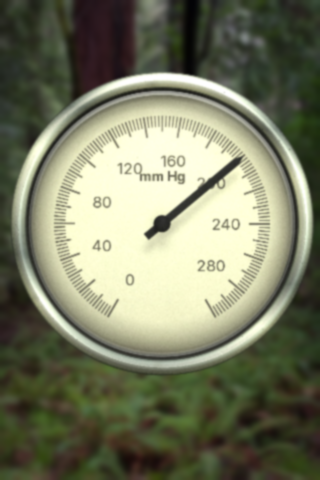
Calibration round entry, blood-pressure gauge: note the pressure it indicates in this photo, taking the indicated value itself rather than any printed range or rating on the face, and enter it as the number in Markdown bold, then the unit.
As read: **200** mmHg
